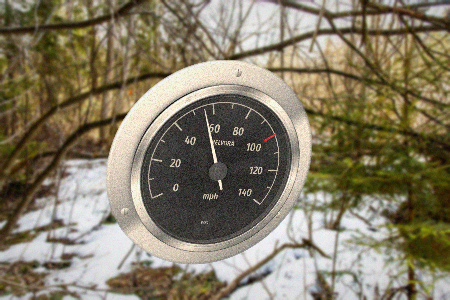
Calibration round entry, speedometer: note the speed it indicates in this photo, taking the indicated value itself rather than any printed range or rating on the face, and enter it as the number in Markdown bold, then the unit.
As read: **55** mph
